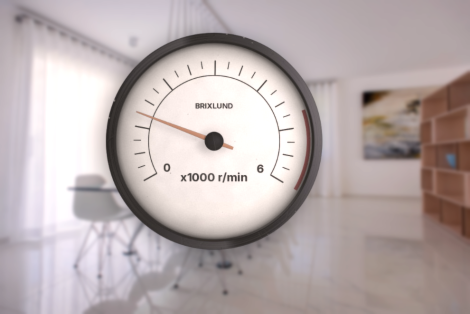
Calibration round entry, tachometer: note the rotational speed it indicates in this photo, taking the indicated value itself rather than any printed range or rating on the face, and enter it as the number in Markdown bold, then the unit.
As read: **1250** rpm
